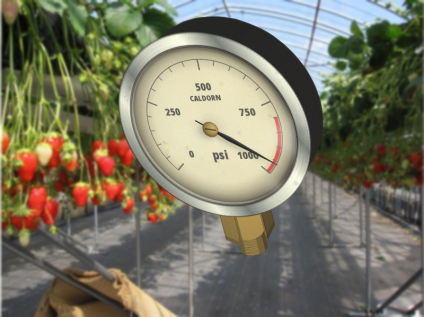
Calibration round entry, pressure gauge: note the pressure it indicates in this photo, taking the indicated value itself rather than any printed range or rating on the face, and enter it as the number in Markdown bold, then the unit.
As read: **950** psi
